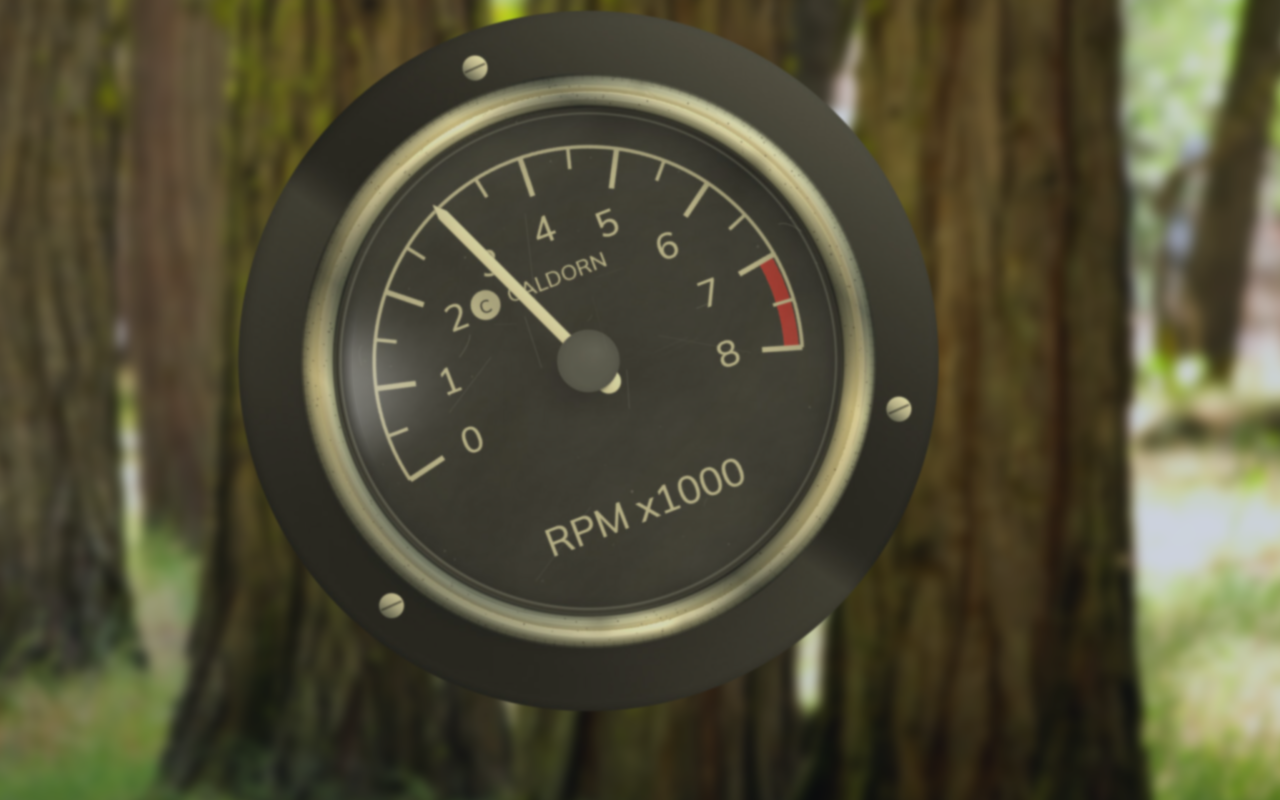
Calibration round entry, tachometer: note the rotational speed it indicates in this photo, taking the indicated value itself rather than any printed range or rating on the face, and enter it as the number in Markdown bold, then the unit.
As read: **3000** rpm
